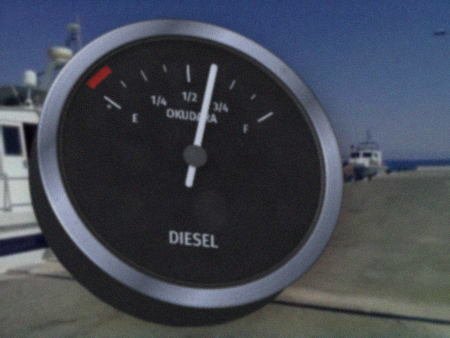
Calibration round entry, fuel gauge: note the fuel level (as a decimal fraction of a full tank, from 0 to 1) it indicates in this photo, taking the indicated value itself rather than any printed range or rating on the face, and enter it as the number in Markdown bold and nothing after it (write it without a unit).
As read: **0.625**
